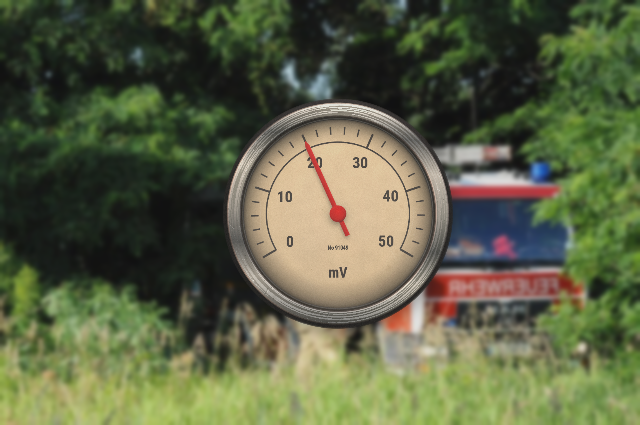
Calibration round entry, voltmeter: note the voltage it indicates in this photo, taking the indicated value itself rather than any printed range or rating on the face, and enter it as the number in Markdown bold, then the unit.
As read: **20** mV
